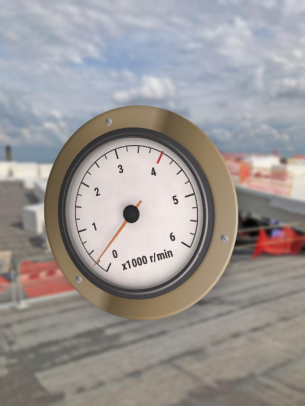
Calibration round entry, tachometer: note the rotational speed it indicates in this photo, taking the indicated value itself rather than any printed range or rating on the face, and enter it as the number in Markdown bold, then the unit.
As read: **250** rpm
